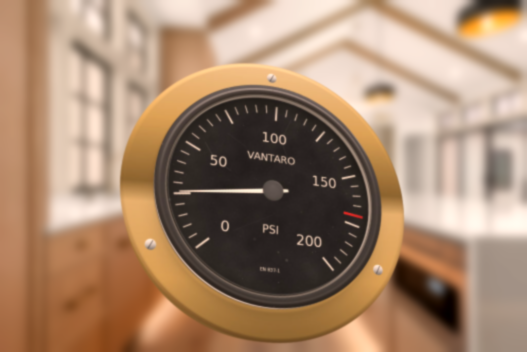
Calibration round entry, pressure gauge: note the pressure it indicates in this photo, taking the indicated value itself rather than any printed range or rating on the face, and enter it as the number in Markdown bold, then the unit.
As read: **25** psi
